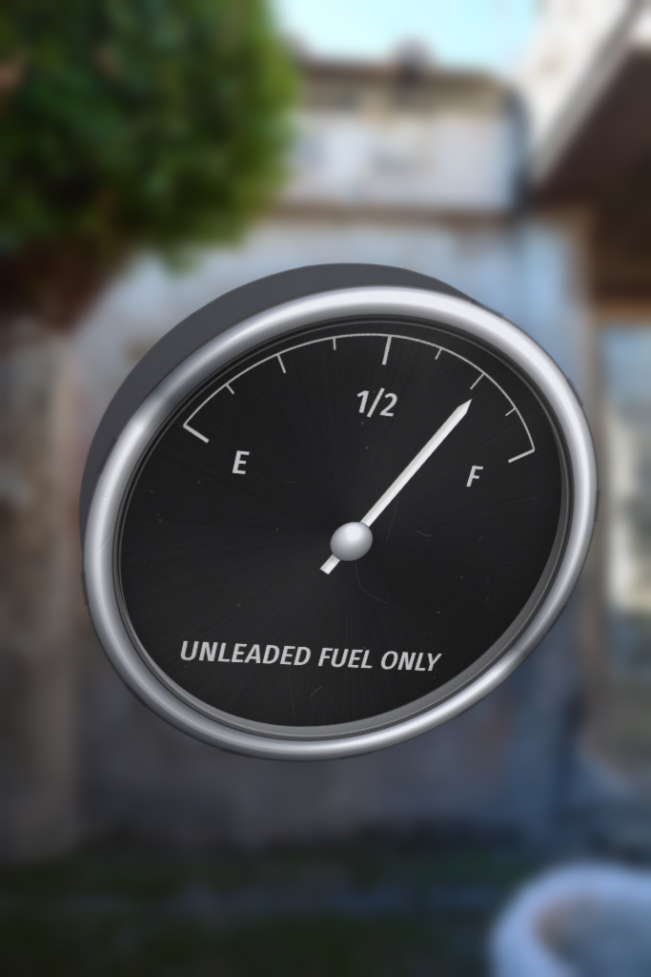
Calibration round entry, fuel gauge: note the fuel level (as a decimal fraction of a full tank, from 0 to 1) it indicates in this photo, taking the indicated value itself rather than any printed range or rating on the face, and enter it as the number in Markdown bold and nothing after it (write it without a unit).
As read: **0.75**
